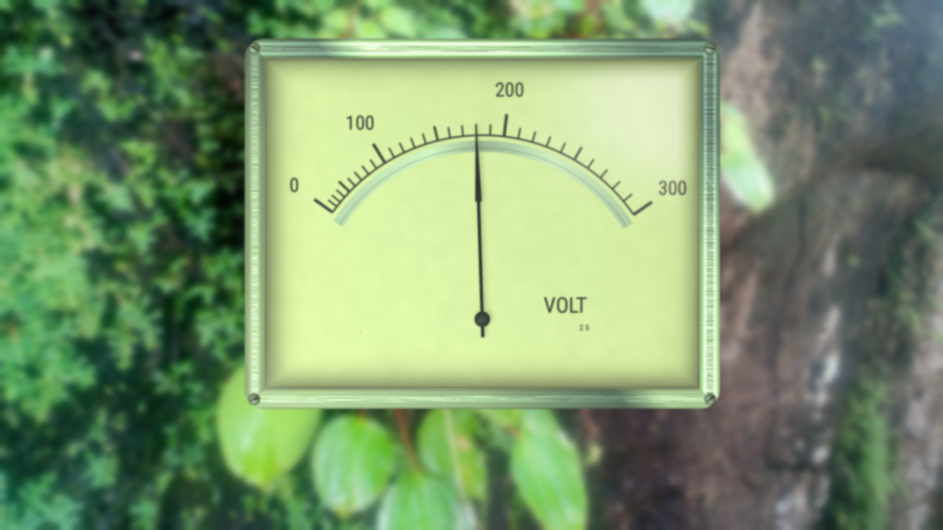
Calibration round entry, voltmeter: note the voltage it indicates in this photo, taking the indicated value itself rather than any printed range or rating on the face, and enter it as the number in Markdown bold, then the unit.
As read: **180** V
